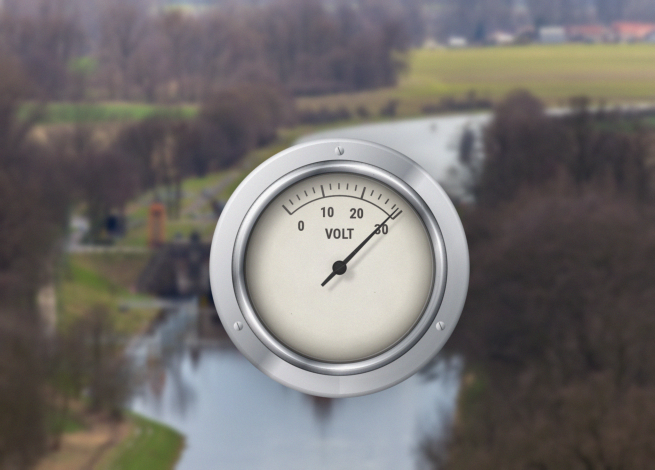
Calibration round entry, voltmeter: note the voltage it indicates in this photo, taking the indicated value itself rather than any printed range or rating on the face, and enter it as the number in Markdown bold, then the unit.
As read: **29** V
